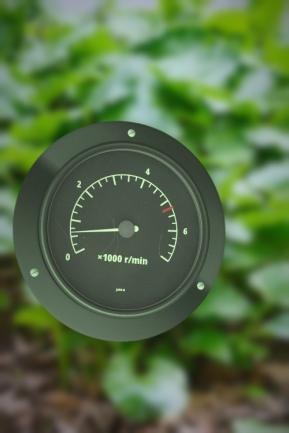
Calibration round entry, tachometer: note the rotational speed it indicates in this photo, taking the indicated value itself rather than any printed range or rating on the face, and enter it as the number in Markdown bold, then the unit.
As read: **625** rpm
